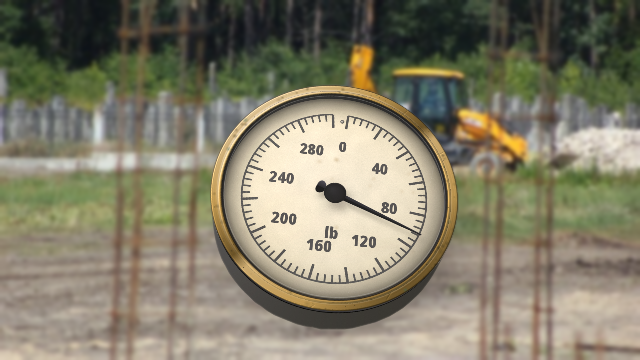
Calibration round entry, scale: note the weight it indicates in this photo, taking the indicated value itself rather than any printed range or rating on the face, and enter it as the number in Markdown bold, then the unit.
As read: **92** lb
